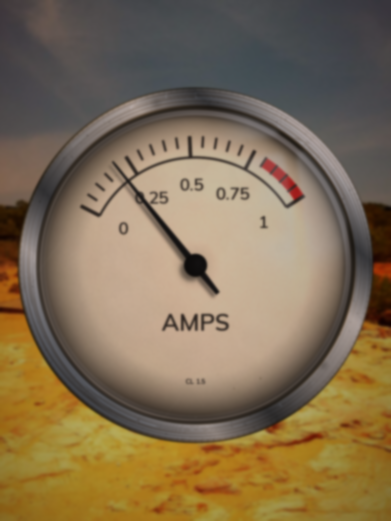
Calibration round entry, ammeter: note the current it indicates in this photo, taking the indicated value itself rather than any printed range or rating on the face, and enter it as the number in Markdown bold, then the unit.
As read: **0.2** A
